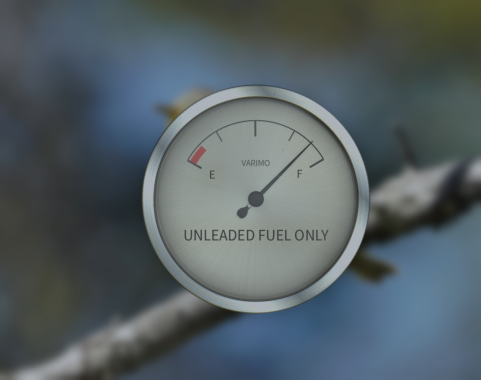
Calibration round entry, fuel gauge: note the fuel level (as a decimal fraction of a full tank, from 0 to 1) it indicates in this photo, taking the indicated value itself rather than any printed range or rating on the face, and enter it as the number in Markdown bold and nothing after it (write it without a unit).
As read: **0.875**
